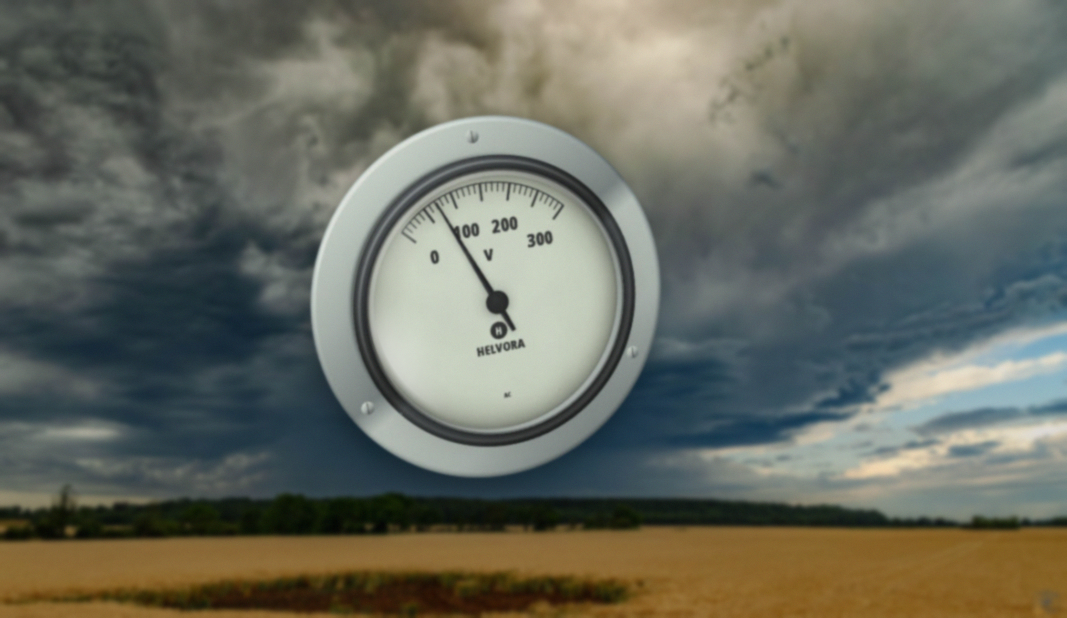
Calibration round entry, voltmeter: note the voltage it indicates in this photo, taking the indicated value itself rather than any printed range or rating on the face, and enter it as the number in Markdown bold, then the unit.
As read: **70** V
